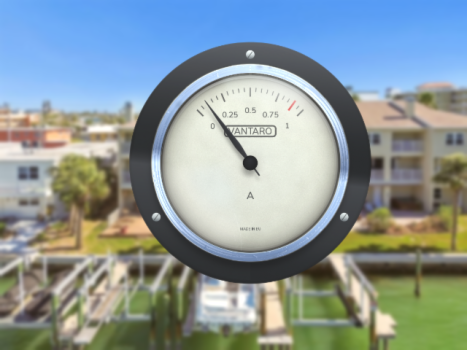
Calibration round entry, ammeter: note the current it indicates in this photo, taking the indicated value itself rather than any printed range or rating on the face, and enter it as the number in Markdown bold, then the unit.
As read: **0.1** A
